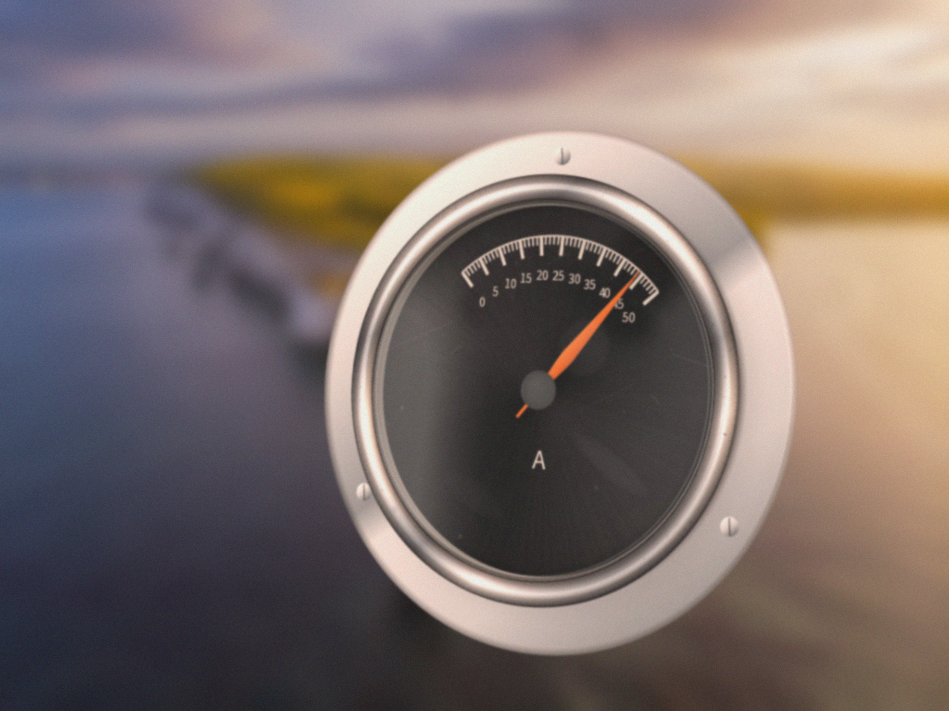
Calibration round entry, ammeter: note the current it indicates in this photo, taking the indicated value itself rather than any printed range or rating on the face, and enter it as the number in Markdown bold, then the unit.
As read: **45** A
